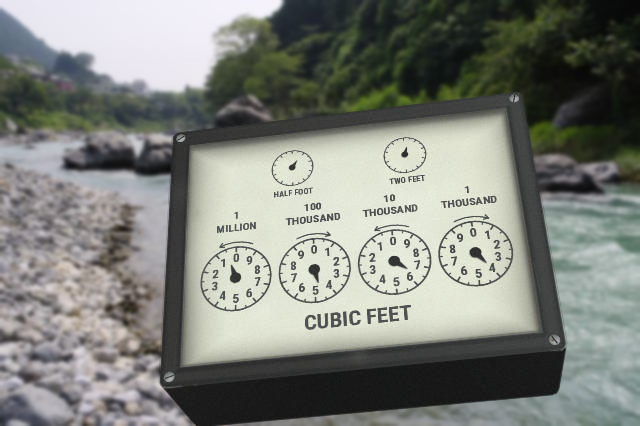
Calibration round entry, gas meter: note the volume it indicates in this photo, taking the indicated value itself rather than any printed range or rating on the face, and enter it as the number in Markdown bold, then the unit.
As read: **46400** ft³
